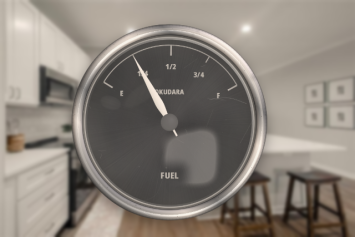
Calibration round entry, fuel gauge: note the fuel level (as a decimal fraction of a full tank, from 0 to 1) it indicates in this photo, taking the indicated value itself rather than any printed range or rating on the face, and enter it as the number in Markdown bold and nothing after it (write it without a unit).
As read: **0.25**
